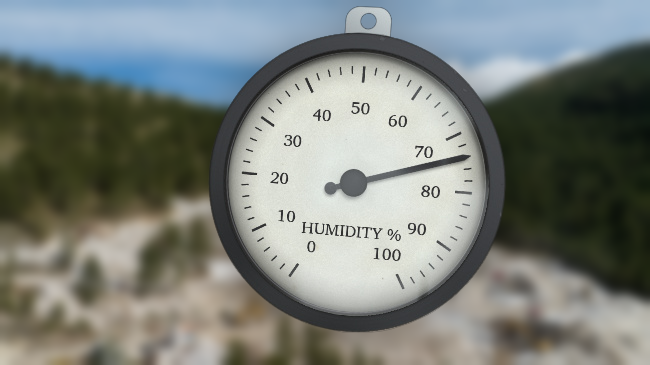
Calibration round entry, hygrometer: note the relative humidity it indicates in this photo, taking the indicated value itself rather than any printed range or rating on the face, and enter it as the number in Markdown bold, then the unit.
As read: **74** %
